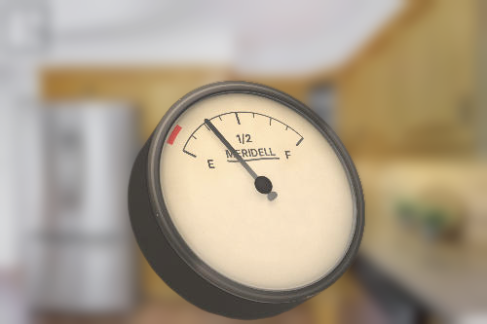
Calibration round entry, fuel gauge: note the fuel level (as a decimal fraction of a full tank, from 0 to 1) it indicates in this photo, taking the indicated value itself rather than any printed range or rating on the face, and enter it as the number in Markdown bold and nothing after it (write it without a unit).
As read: **0.25**
